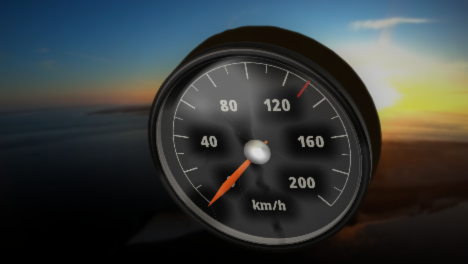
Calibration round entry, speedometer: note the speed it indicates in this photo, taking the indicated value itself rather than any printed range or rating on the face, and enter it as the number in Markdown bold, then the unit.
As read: **0** km/h
